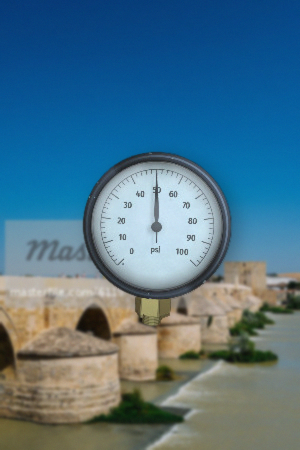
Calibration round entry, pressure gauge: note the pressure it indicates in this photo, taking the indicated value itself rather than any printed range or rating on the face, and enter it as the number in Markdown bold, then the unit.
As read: **50** psi
